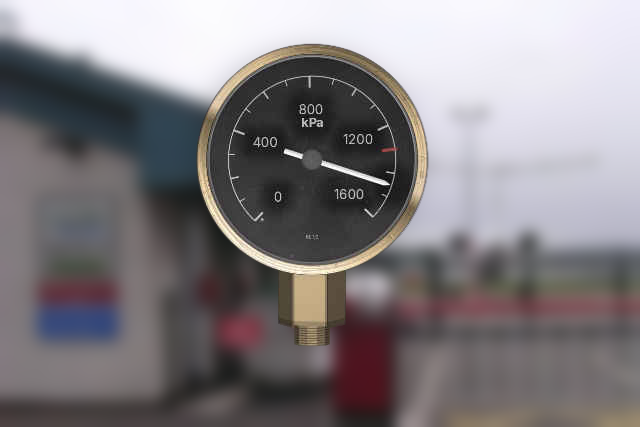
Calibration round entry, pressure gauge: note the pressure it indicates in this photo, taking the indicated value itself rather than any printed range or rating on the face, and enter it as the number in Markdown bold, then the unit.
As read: **1450** kPa
